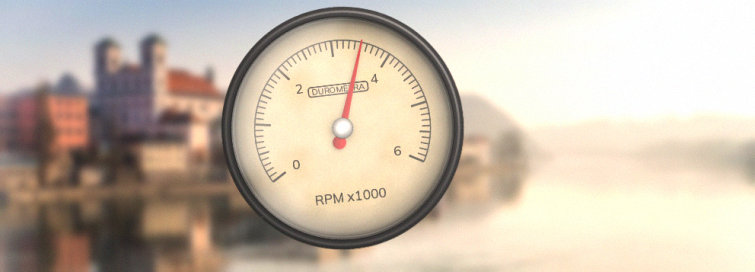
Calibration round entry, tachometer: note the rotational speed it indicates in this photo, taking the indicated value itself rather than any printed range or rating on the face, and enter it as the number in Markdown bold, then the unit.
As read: **3500** rpm
